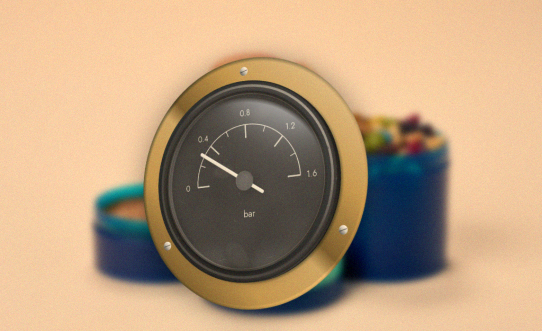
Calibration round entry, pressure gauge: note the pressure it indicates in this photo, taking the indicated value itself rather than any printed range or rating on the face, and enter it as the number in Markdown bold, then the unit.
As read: **0.3** bar
